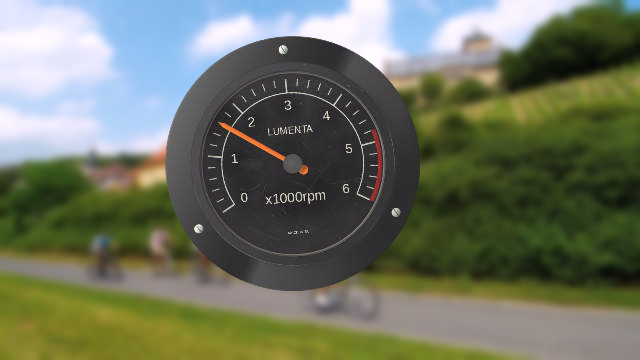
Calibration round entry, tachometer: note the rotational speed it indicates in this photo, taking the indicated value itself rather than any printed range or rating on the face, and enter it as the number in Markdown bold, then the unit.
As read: **1600** rpm
